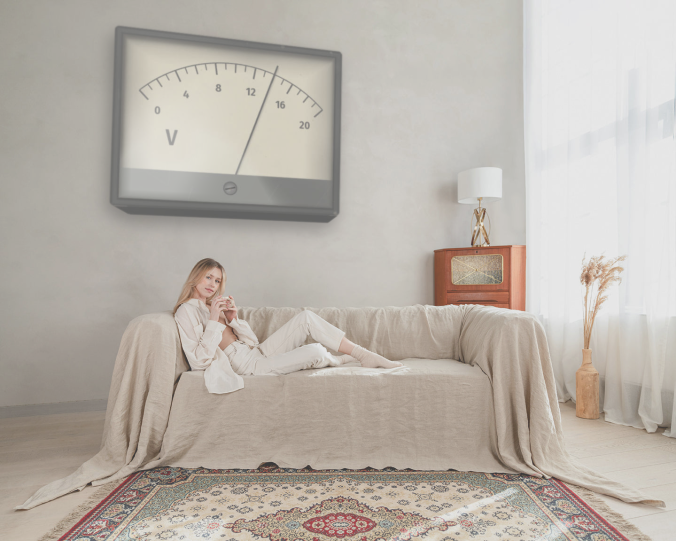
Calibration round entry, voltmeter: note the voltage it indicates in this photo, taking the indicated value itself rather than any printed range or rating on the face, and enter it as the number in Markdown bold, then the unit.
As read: **14** V
